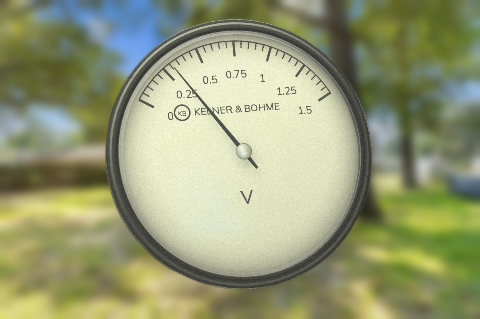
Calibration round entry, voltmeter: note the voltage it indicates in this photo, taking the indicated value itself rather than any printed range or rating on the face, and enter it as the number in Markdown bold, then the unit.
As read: **0.3** V
